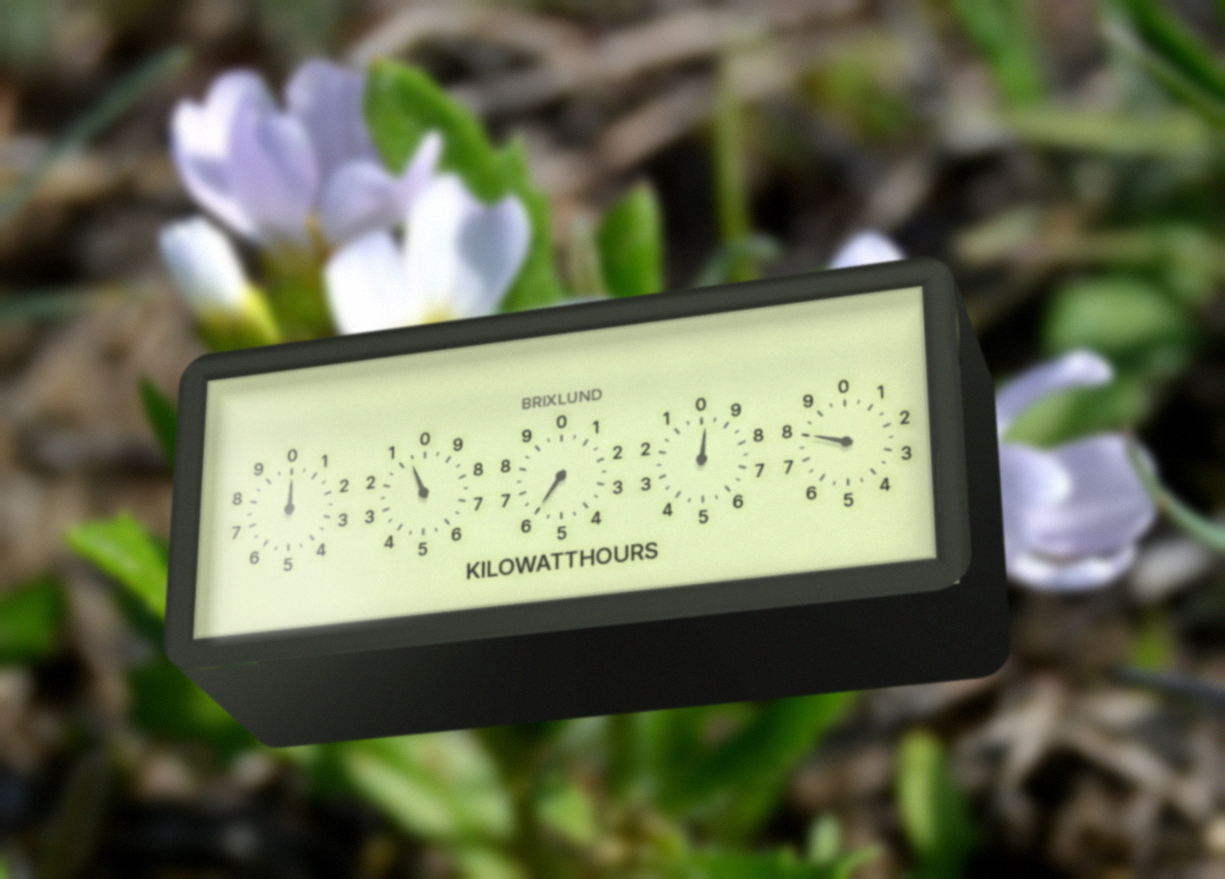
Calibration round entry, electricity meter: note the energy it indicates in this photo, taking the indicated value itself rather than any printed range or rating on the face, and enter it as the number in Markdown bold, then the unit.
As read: **598** kWh
